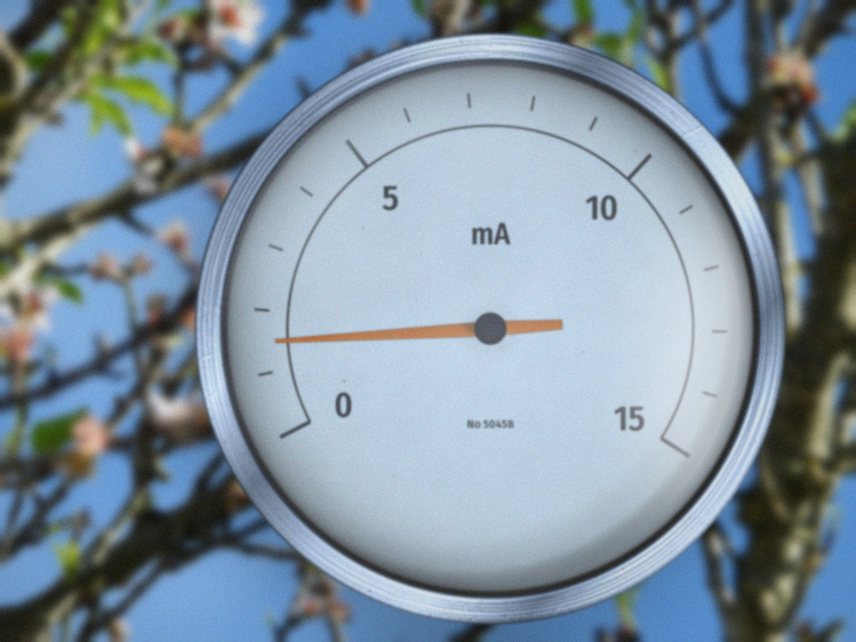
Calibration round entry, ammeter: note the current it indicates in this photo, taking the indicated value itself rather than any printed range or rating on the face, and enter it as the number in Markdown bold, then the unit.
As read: **1.5** mA
